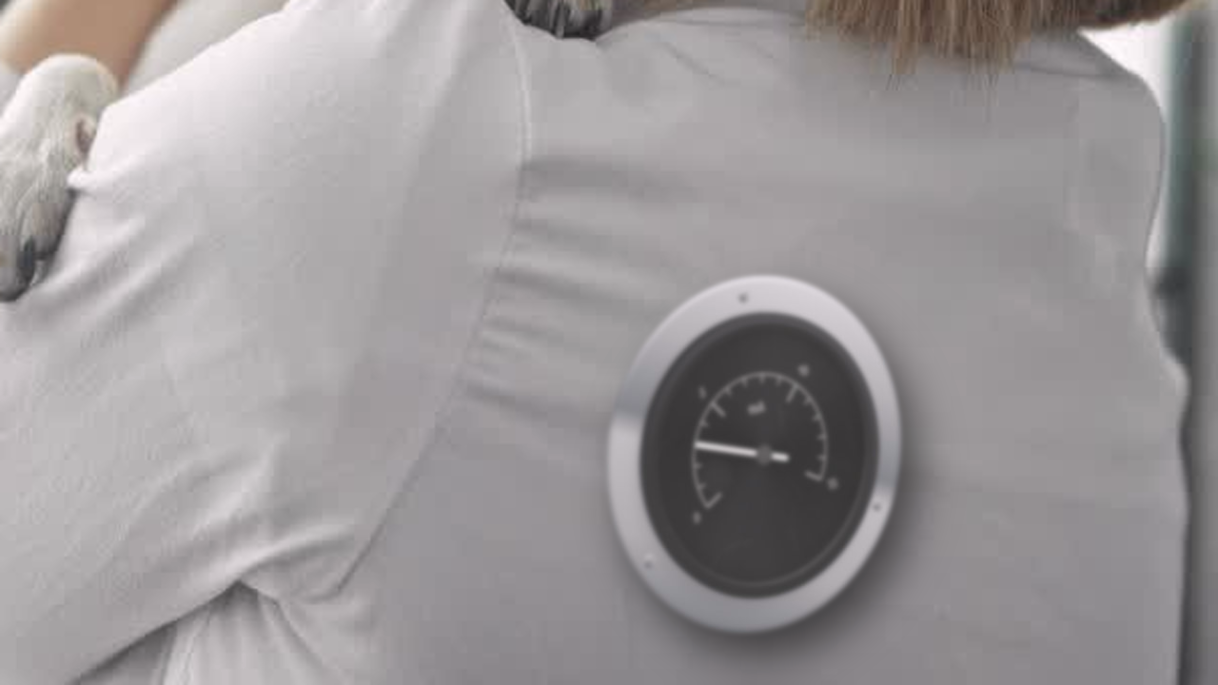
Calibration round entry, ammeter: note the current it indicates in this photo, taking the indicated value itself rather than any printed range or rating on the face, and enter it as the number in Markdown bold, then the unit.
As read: **3** mA
